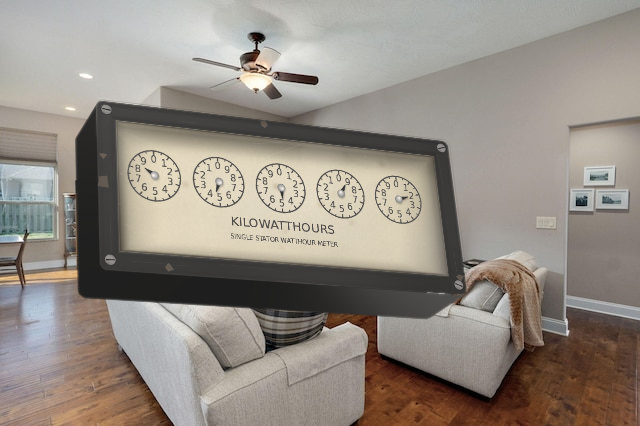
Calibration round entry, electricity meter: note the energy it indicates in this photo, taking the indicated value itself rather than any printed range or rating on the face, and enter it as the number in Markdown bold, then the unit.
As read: **84492** kWh
